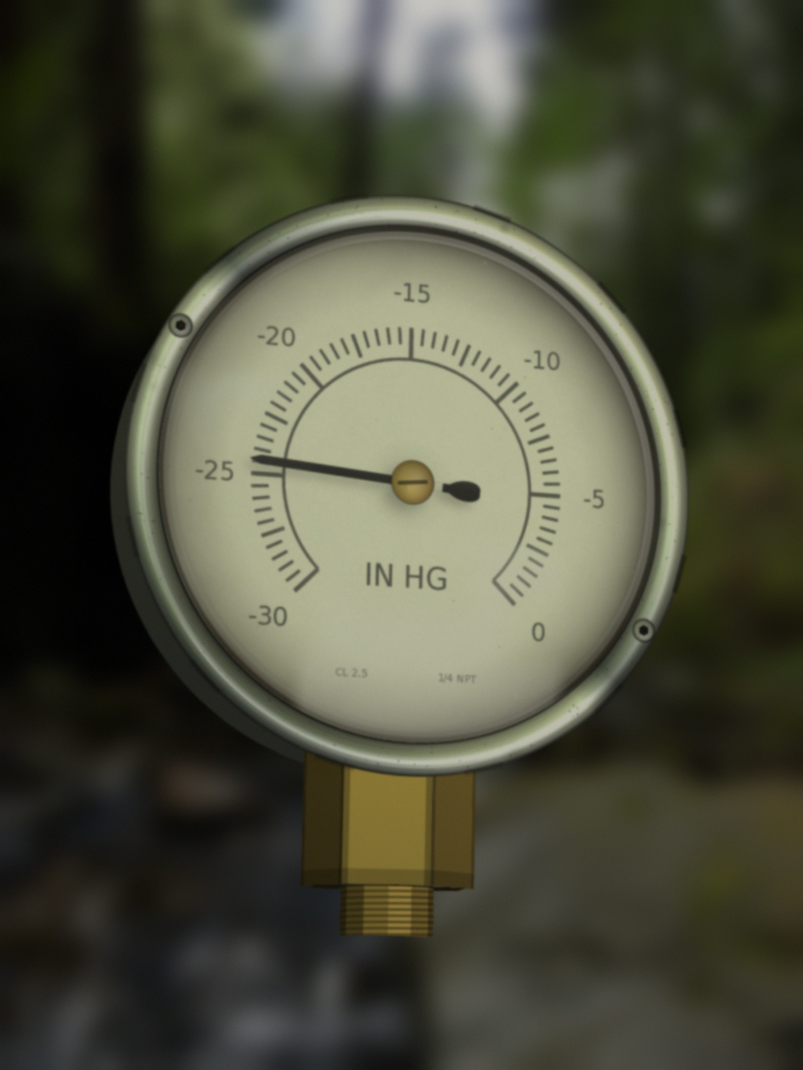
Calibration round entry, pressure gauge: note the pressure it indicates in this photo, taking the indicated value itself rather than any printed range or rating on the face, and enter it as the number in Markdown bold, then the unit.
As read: **-24.5** inHg
